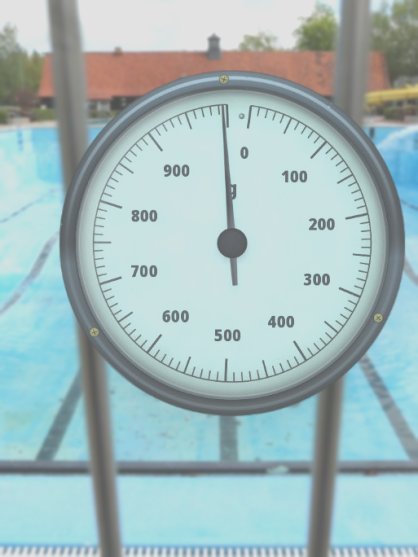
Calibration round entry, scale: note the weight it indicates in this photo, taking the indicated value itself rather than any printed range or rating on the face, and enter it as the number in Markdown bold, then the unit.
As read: **995** g
